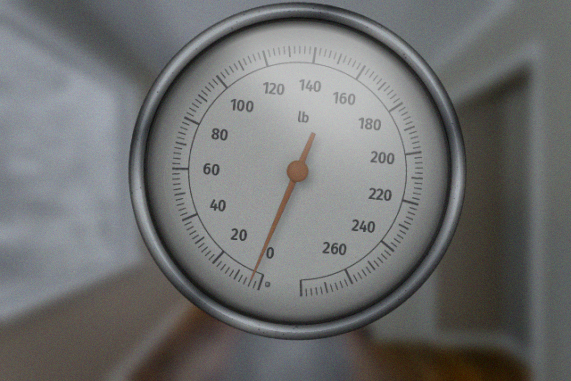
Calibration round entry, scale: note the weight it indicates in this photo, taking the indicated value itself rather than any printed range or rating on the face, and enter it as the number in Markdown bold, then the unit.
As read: **4** lb
